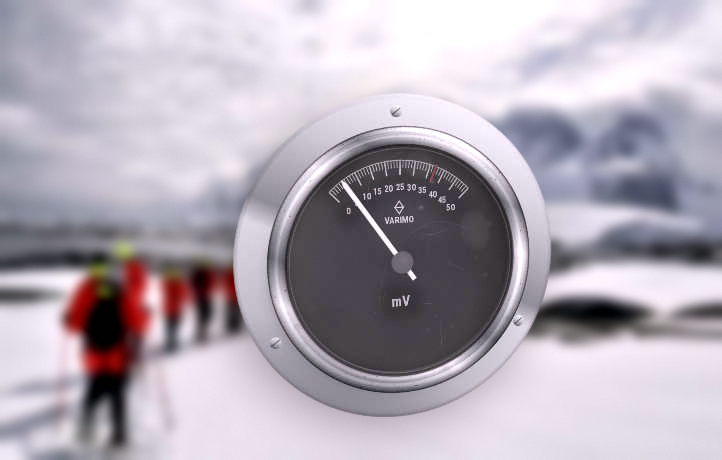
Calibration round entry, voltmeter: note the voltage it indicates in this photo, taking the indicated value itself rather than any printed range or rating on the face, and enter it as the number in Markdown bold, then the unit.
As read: **5** mV
